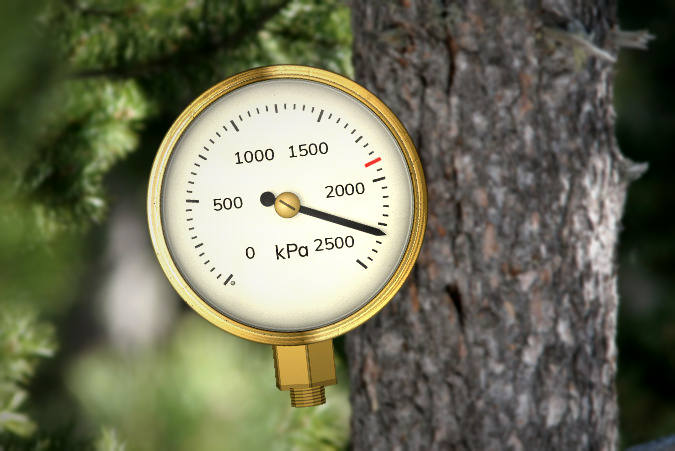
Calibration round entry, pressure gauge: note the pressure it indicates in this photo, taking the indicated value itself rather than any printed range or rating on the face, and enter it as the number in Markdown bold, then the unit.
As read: **2300** kPa
